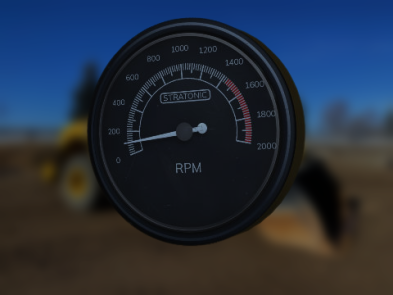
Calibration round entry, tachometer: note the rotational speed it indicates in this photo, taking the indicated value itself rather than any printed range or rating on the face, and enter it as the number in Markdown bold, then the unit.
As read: **100** rpm
